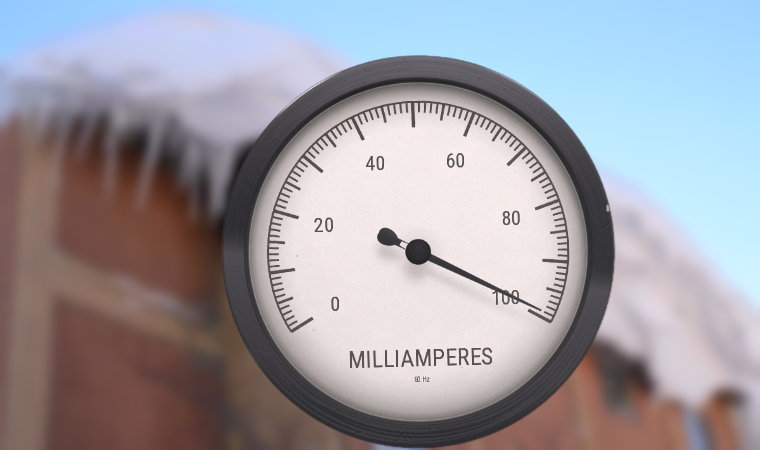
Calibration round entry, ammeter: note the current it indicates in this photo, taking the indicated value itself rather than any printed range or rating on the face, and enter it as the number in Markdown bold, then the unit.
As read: **99** mA
